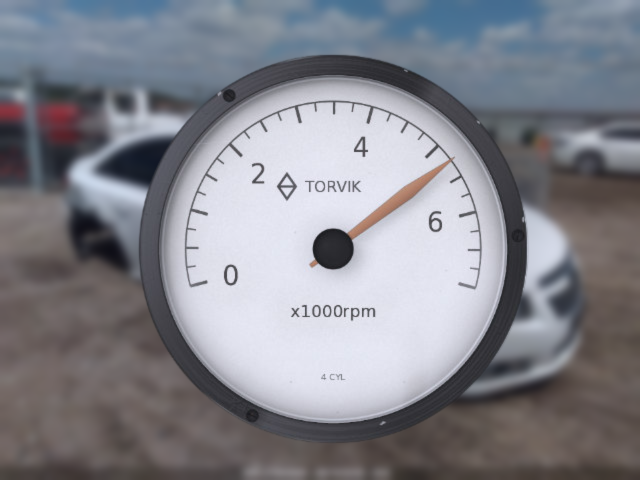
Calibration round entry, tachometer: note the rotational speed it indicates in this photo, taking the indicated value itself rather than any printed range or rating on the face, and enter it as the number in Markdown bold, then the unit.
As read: **5250** rpm
